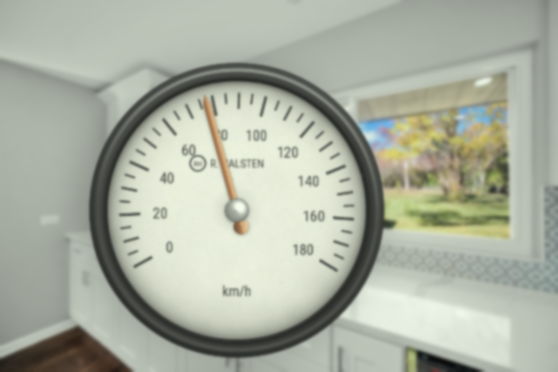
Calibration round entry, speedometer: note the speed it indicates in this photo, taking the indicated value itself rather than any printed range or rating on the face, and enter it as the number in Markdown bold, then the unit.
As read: **77.5** km/h
